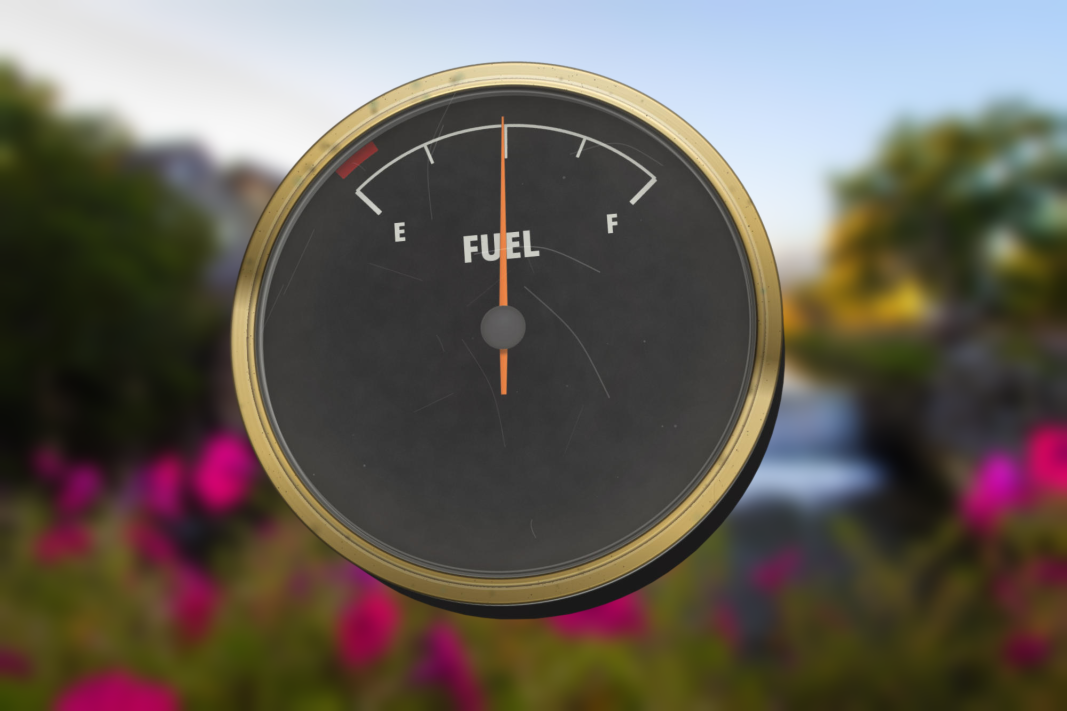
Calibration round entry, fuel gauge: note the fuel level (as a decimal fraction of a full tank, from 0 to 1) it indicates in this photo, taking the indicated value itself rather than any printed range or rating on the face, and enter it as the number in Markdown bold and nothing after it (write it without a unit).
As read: **0.5**
